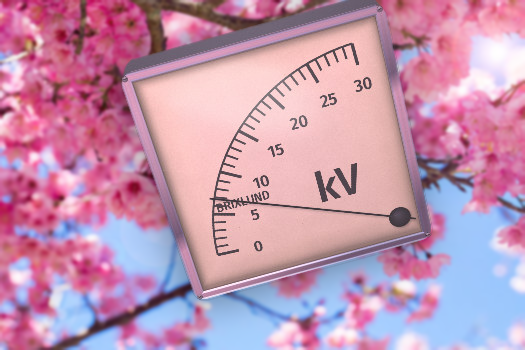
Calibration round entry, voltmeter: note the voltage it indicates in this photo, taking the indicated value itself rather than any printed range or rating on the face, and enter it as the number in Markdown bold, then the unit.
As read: **7** kV
